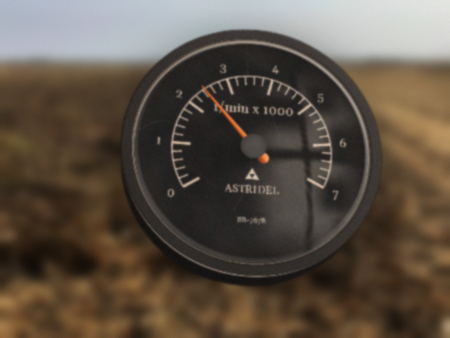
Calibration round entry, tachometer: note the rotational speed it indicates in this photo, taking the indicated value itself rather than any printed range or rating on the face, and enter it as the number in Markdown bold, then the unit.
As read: **2400** rpm
